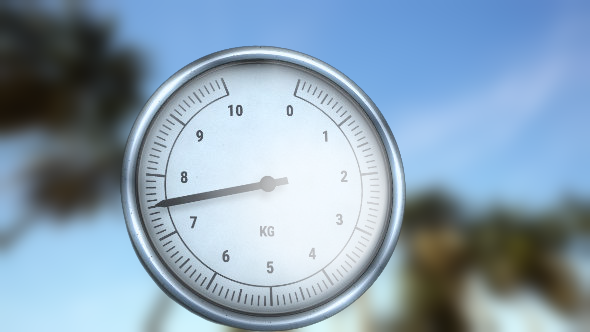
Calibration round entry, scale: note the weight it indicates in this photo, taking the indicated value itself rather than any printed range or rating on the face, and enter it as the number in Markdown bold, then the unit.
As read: **7.5** kg
